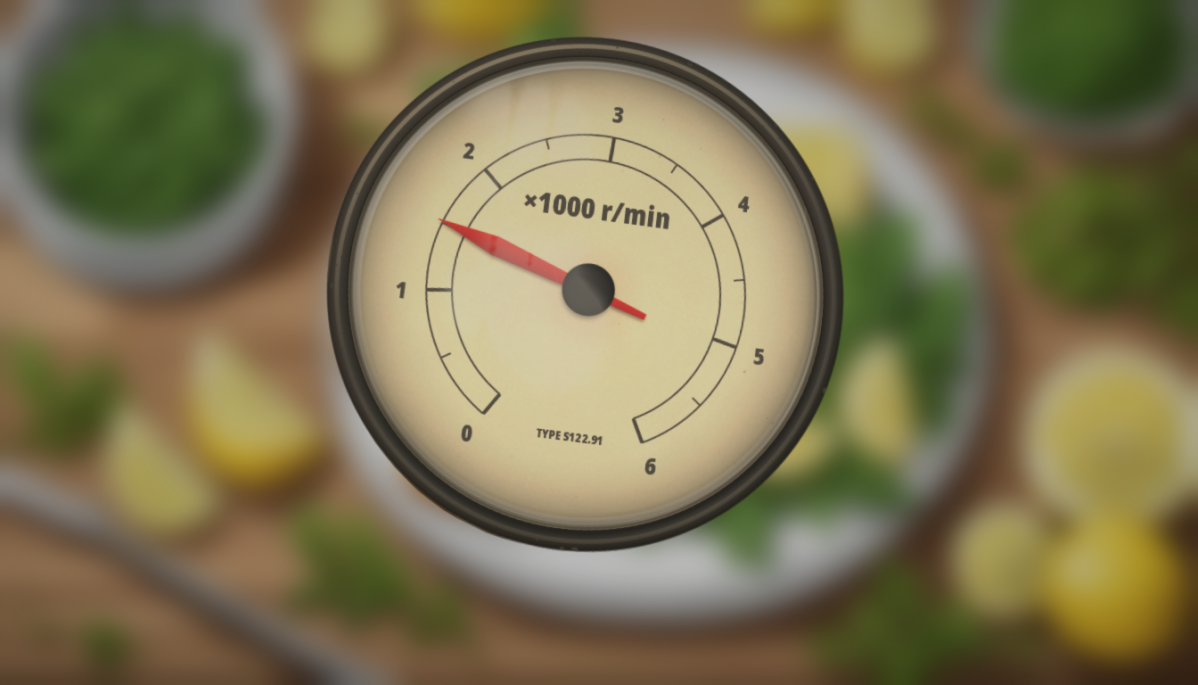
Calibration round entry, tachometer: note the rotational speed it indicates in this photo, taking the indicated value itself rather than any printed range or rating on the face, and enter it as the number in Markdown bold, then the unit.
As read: **1500** rpm
